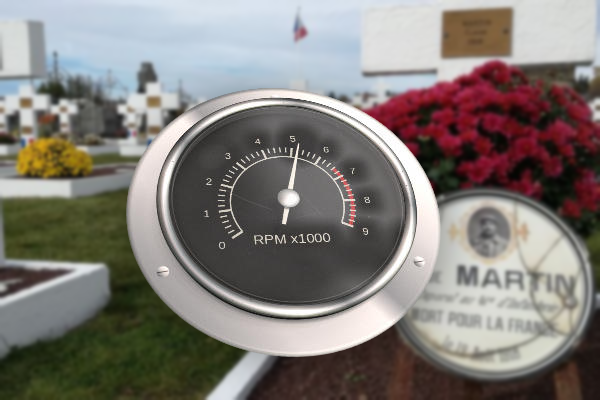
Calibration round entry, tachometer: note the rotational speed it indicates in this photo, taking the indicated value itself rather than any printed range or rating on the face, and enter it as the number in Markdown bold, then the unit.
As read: **5200** rpm
